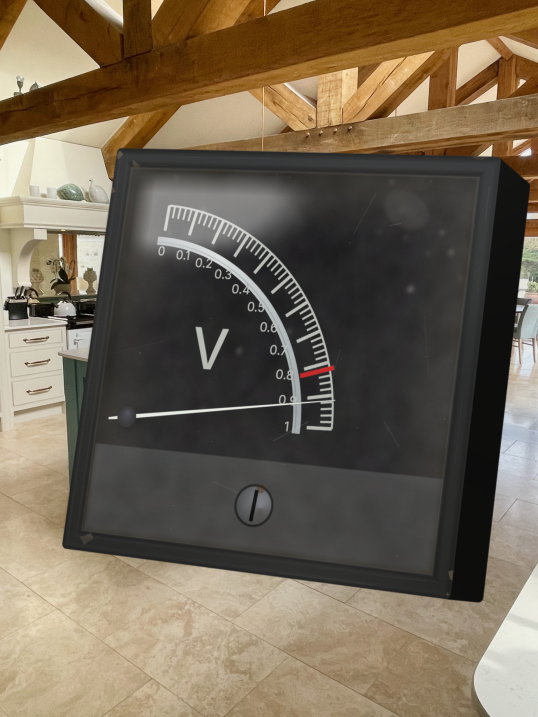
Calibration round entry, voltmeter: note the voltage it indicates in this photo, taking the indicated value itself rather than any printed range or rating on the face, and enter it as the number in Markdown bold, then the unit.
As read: **0.92** V
